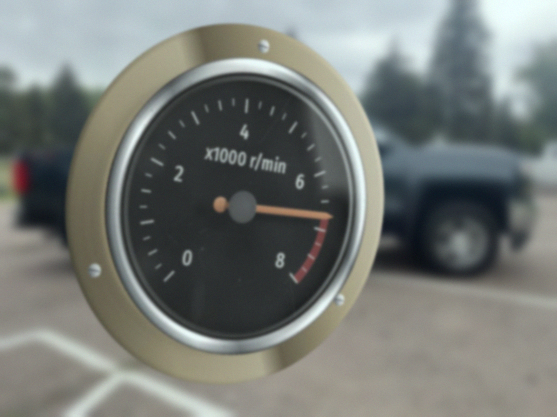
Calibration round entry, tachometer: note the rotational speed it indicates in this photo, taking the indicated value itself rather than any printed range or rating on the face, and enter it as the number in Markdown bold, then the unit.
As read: **6750** rpm
